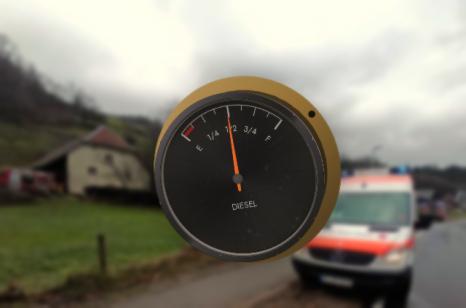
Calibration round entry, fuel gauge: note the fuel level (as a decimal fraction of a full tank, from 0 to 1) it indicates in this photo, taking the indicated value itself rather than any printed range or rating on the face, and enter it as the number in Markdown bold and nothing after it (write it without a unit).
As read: **0.5**
